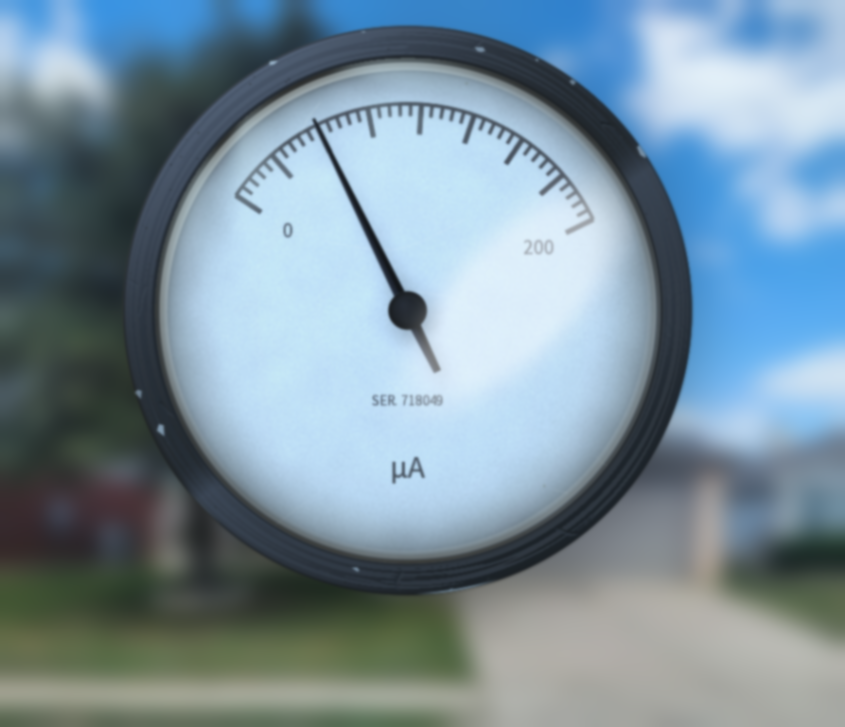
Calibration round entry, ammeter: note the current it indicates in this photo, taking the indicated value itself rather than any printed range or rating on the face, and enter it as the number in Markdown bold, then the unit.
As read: **50** µA
